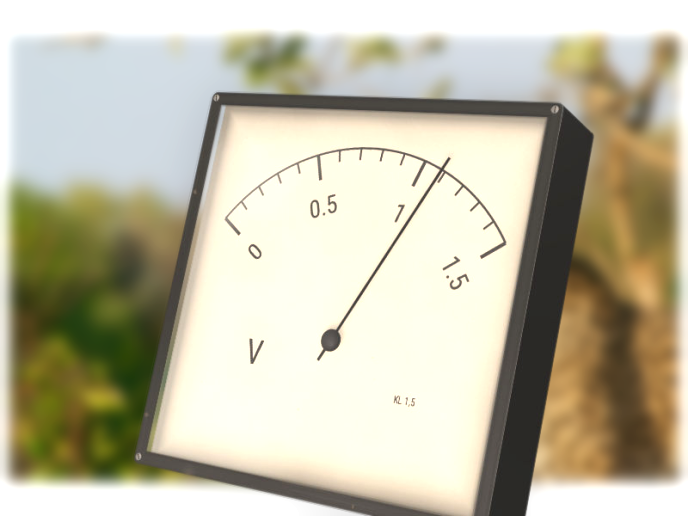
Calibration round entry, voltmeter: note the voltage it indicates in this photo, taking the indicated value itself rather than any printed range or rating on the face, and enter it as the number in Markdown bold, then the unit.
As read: **1.1** V
